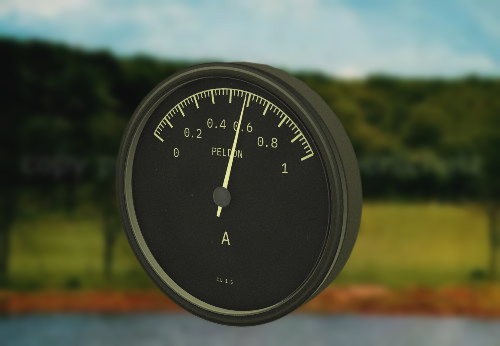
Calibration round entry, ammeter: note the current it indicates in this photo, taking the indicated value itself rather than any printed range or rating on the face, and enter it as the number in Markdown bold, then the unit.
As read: **0.6** A
